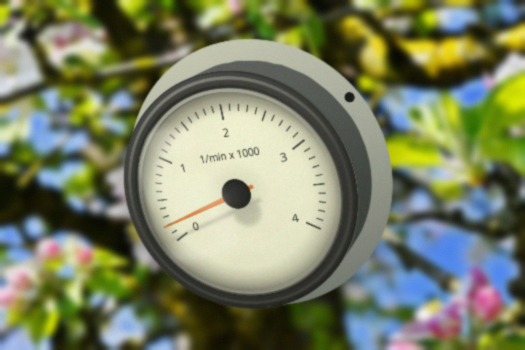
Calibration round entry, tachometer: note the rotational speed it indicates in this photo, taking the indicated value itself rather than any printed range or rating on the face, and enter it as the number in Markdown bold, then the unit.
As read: **200** rpm
